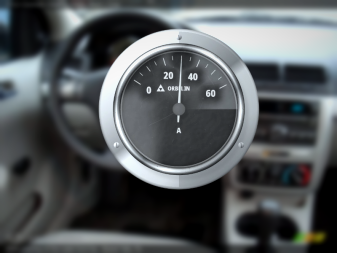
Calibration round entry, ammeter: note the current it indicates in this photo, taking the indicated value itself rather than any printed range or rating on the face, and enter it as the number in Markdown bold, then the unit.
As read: **30** A
